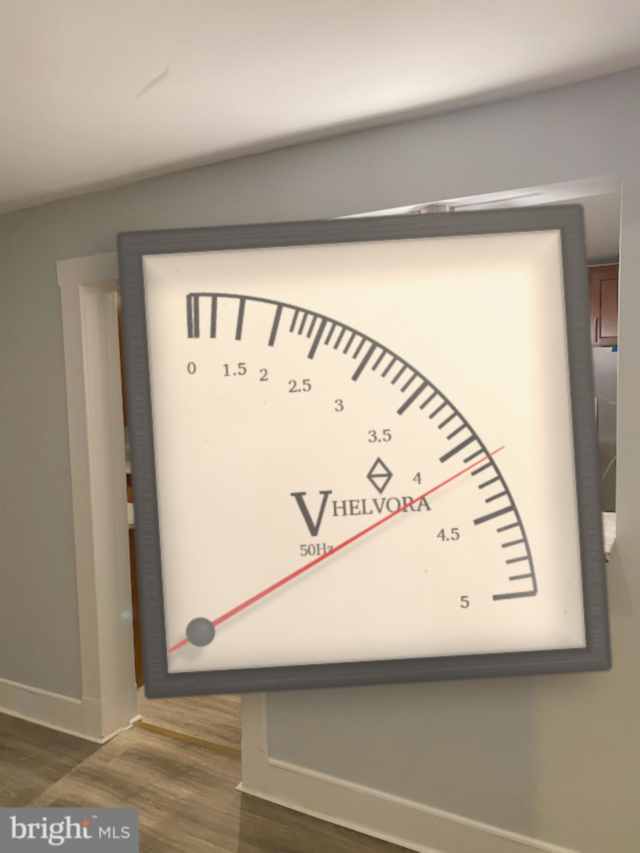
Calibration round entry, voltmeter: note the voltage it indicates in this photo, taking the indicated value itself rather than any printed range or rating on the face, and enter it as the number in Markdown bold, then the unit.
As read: **4.15** V
